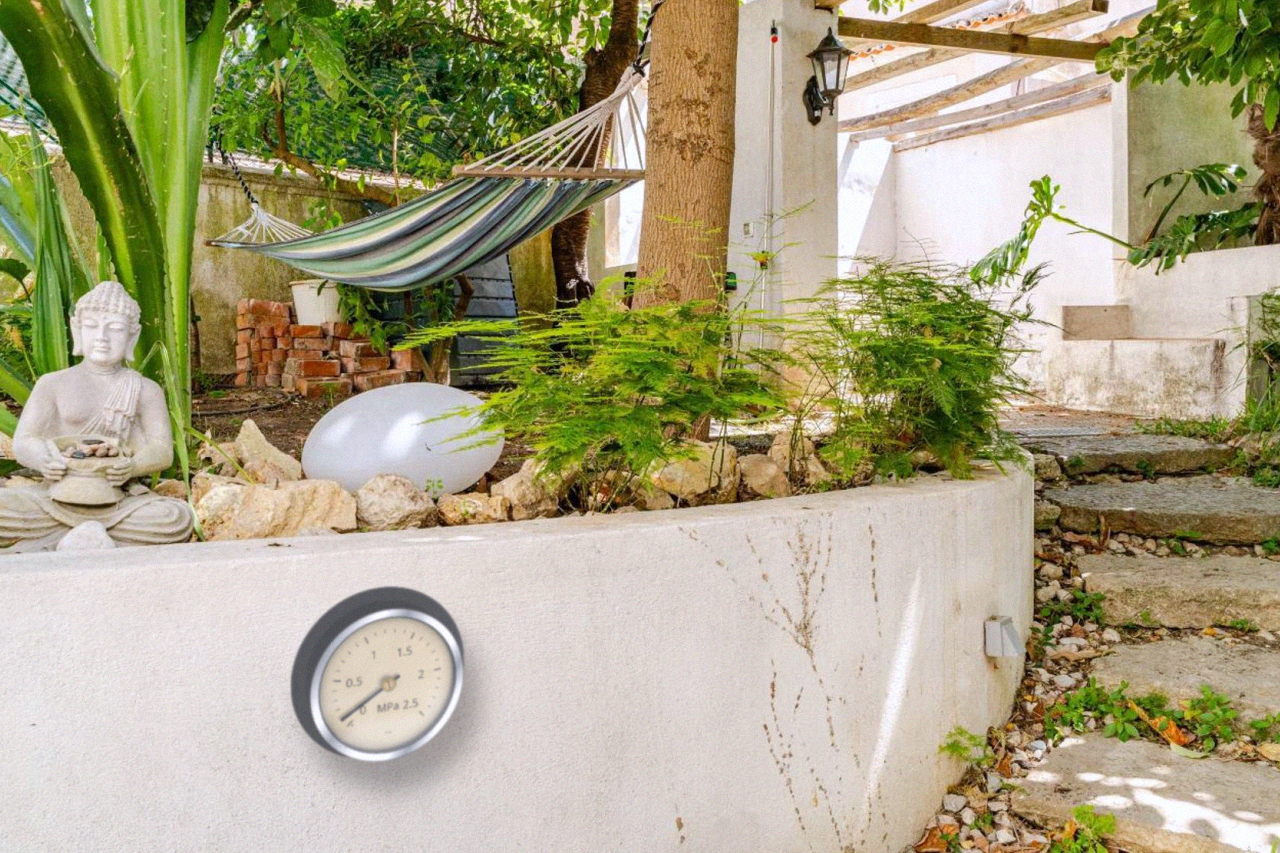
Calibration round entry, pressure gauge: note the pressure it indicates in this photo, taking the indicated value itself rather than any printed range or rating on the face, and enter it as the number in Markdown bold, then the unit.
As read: **0.1** MPa
